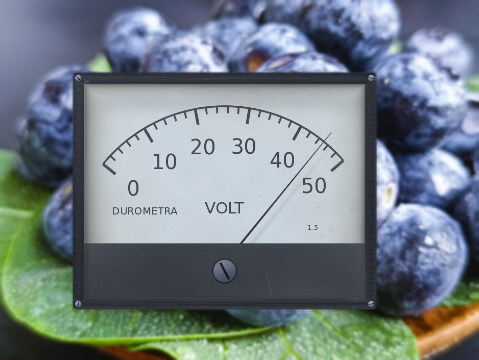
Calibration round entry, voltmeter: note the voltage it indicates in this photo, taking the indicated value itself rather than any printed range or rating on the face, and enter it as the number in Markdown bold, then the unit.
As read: **45** V
